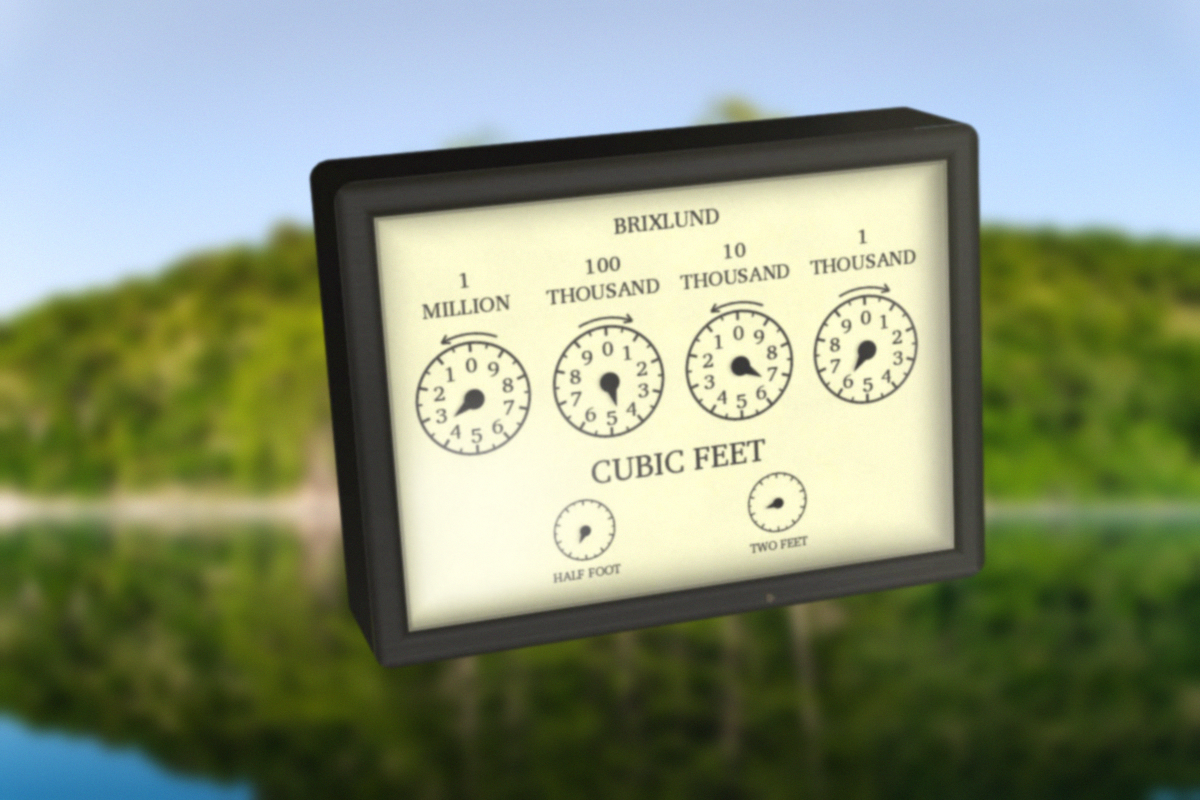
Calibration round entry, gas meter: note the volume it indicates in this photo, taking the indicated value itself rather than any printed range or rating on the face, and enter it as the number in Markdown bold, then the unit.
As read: **346600** ft³
